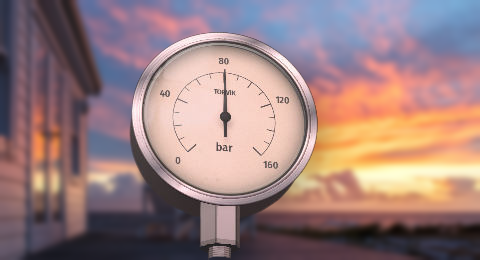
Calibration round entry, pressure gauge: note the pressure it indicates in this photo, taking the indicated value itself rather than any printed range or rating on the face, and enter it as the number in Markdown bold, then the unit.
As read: **80** bar
